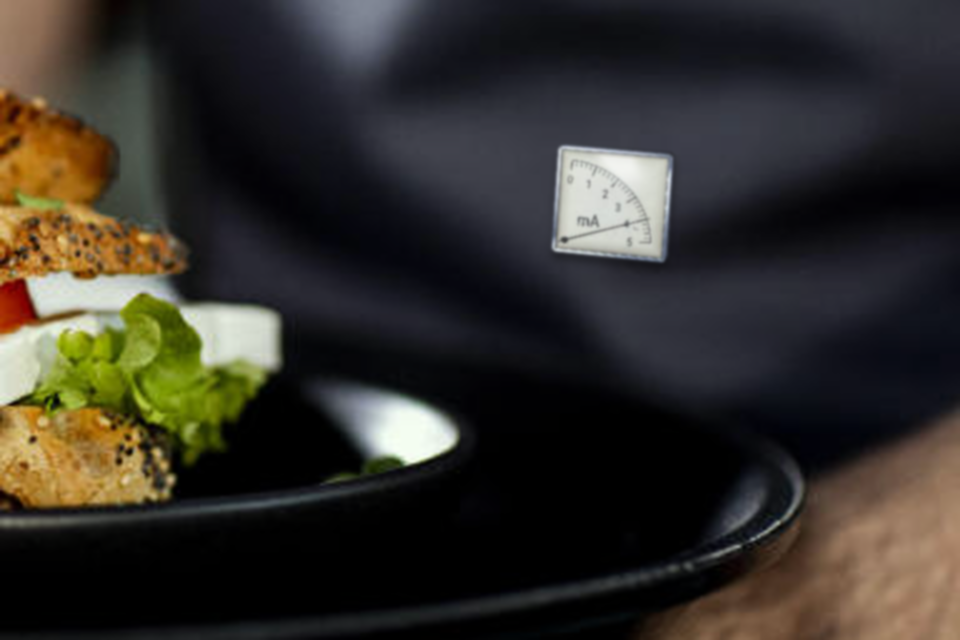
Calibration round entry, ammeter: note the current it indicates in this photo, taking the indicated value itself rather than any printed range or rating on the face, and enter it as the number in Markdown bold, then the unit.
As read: **4** mA
